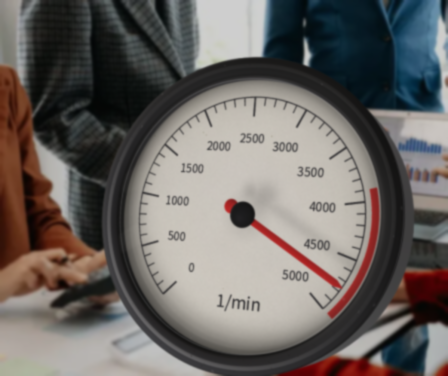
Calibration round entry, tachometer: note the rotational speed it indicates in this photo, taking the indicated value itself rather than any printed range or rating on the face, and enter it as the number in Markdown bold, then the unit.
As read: **4750** rpm
